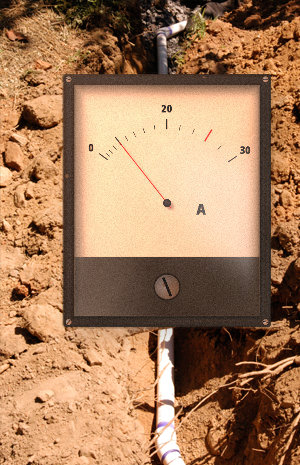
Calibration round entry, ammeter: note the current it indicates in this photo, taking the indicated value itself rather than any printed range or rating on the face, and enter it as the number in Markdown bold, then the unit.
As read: **10** A
